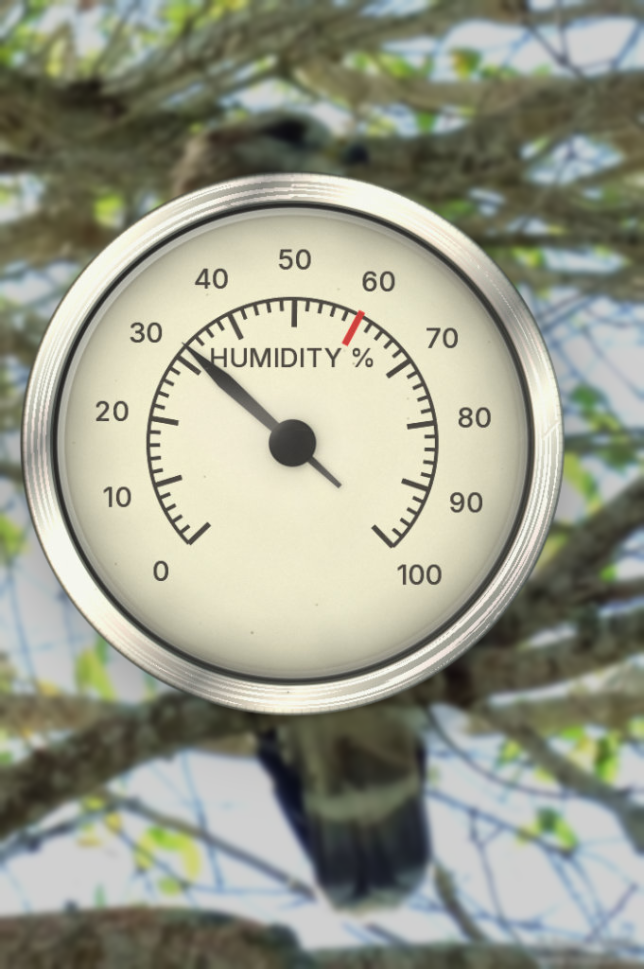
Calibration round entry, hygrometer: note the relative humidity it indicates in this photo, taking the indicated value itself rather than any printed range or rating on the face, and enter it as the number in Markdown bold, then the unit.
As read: **32** %
